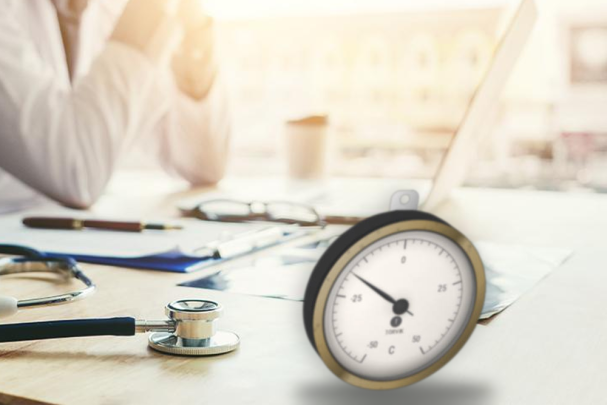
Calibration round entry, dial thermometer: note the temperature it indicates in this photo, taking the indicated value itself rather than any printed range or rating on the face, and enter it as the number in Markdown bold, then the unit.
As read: **-17.5** °C
